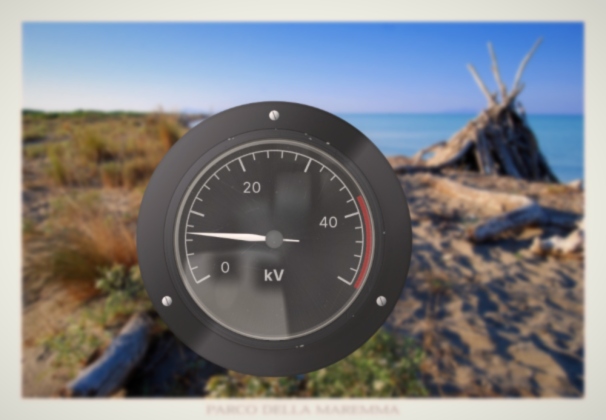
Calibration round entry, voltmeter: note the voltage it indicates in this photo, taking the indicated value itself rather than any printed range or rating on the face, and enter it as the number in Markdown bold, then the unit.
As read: **7** kV
